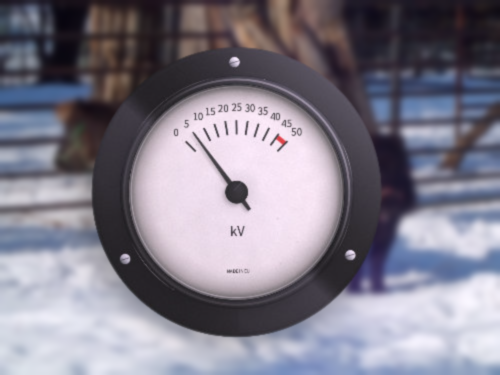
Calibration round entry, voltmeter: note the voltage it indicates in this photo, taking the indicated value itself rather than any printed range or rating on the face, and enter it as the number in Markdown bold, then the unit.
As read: **5** kV
